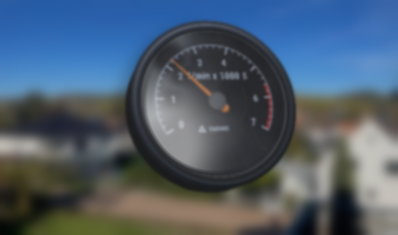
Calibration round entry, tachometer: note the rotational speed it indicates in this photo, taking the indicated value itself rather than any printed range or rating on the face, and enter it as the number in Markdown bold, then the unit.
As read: **2200** rpm
